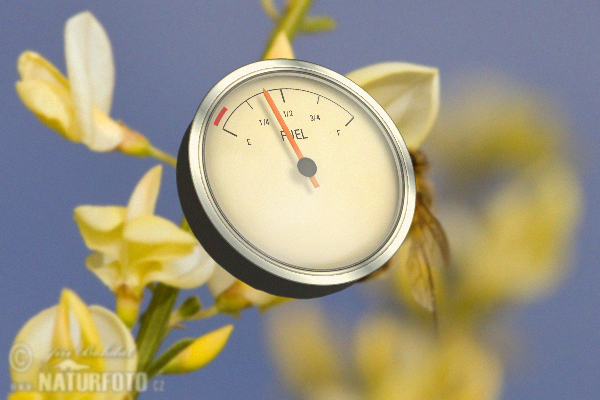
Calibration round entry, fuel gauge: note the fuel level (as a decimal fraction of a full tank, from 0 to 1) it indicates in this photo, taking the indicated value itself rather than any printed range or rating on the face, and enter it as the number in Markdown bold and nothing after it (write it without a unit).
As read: **0.375**
